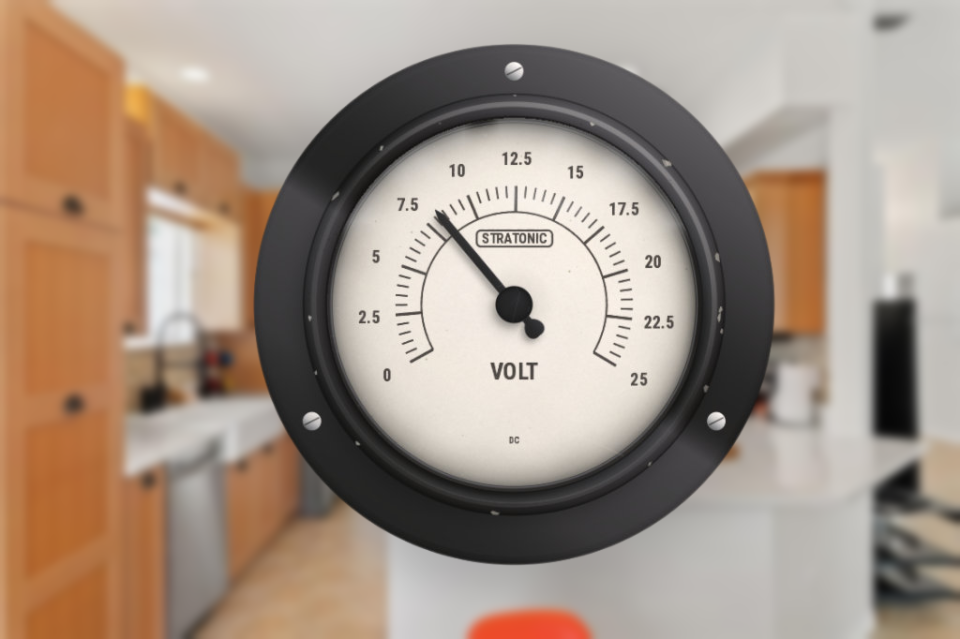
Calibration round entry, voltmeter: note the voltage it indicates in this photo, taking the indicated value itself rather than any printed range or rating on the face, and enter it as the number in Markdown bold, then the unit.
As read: **8.25** V
